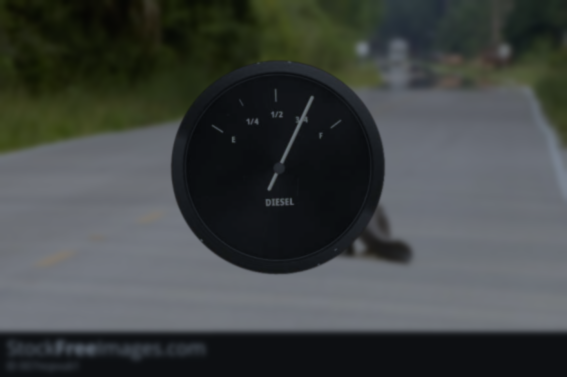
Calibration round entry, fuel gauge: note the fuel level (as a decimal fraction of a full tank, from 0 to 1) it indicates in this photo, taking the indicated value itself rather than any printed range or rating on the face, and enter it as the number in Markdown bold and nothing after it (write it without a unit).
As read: **0.75**
